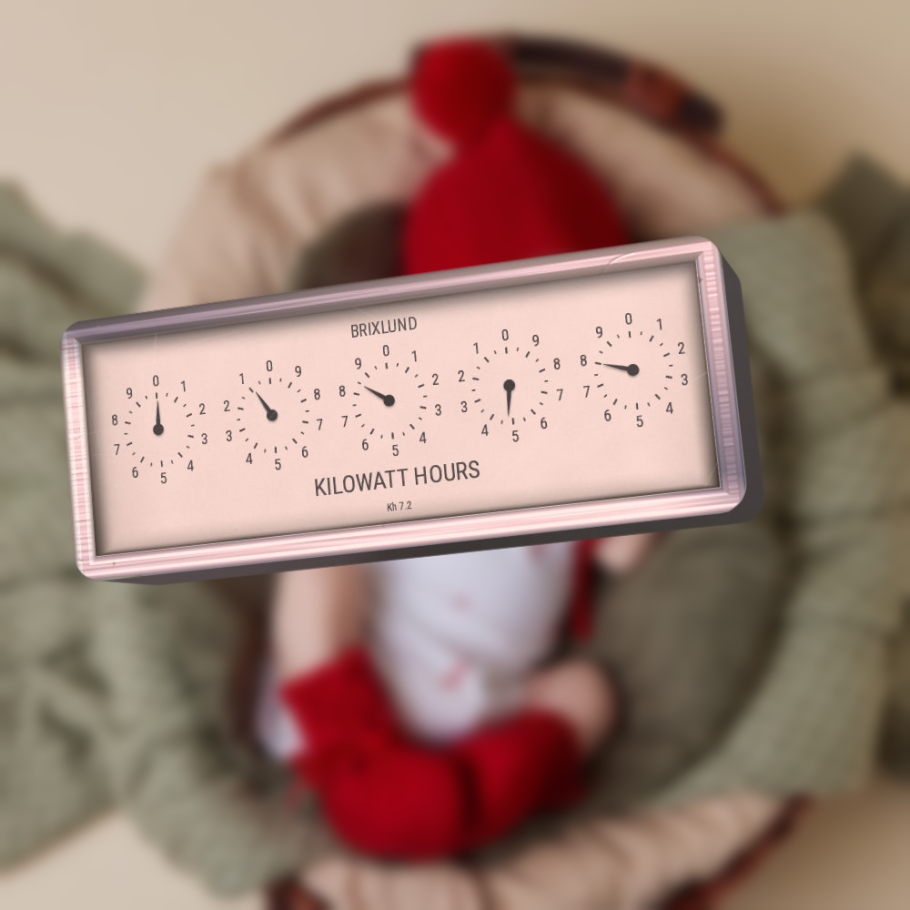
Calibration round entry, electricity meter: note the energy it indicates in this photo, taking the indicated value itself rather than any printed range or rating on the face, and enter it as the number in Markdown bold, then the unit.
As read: **848** kWh
